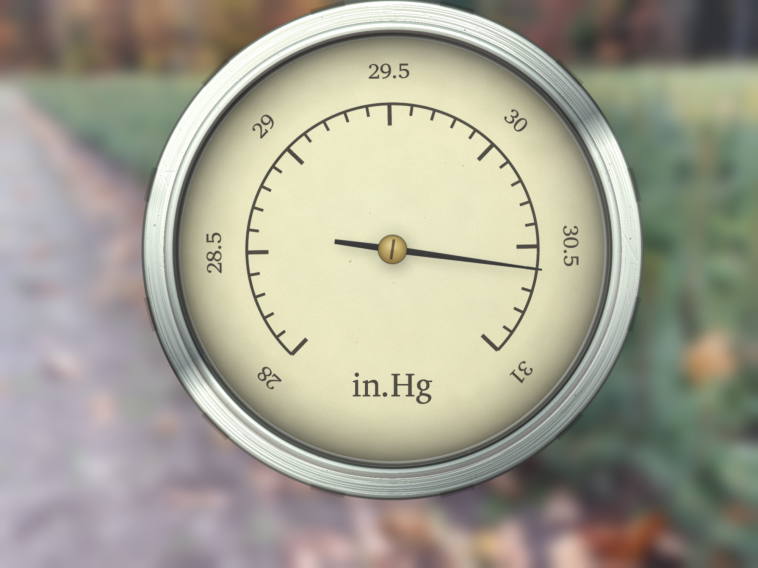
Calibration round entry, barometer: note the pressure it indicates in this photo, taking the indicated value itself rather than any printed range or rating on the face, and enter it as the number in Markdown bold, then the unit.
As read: **30.6** inHg
